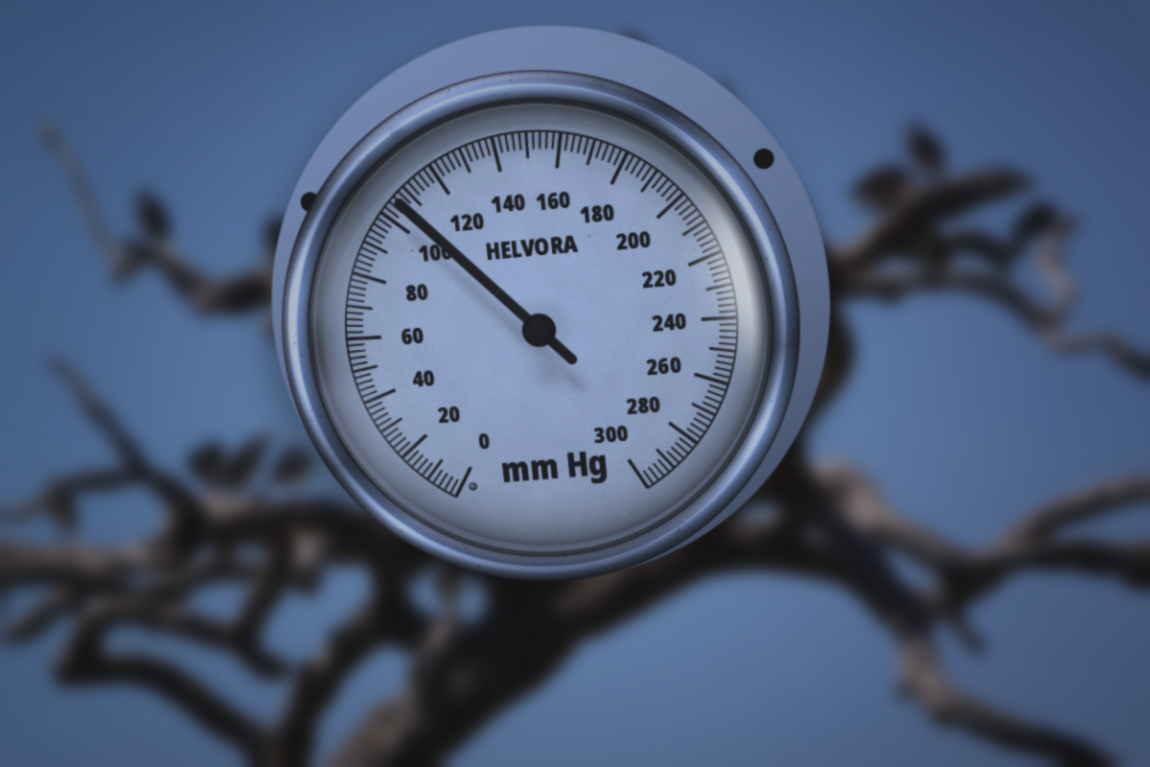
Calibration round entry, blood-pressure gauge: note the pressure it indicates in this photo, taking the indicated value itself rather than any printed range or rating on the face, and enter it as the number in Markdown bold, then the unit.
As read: **106** mmHg
